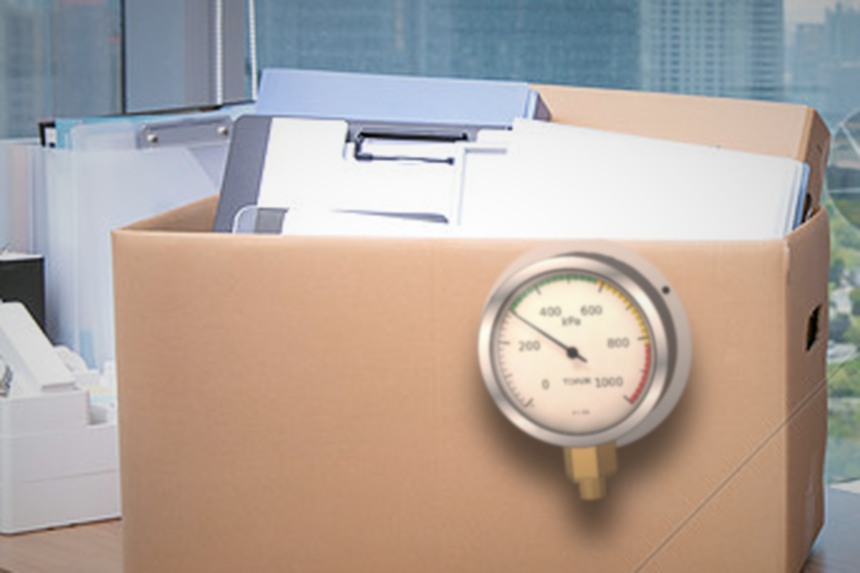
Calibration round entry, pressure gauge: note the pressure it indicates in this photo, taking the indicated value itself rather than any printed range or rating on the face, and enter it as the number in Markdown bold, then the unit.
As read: **300** kPa
